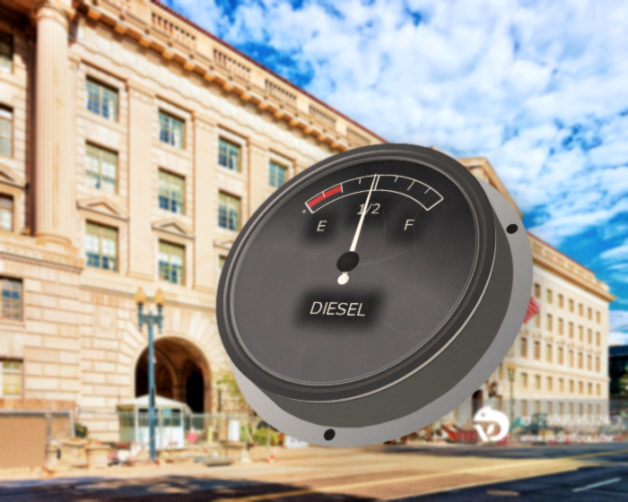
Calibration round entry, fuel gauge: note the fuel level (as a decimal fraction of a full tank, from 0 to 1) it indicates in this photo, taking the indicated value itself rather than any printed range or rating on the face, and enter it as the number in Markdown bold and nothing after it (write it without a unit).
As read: **0.5**
